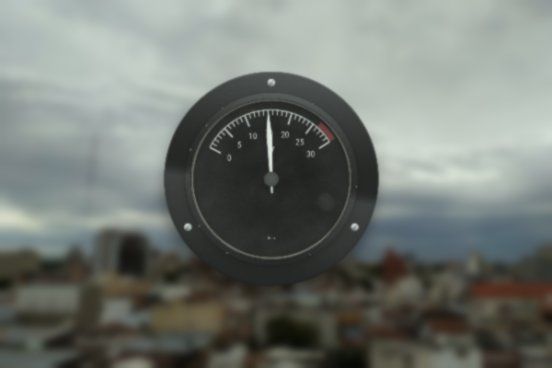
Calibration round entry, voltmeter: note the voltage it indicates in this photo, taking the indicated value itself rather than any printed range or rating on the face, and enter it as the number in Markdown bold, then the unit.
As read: **15** V
